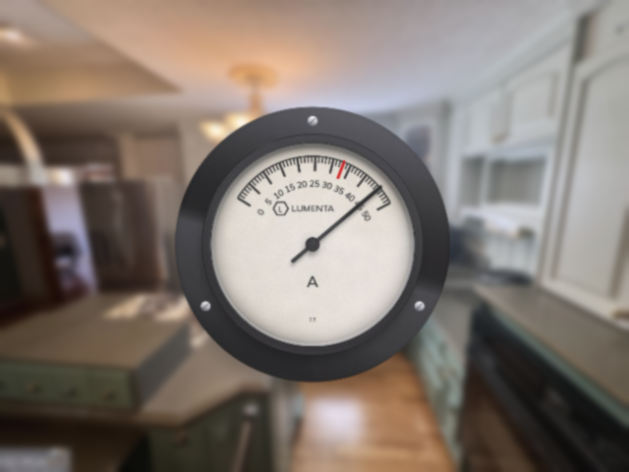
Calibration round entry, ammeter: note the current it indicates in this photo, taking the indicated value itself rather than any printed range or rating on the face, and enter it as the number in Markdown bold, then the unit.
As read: **45** A
